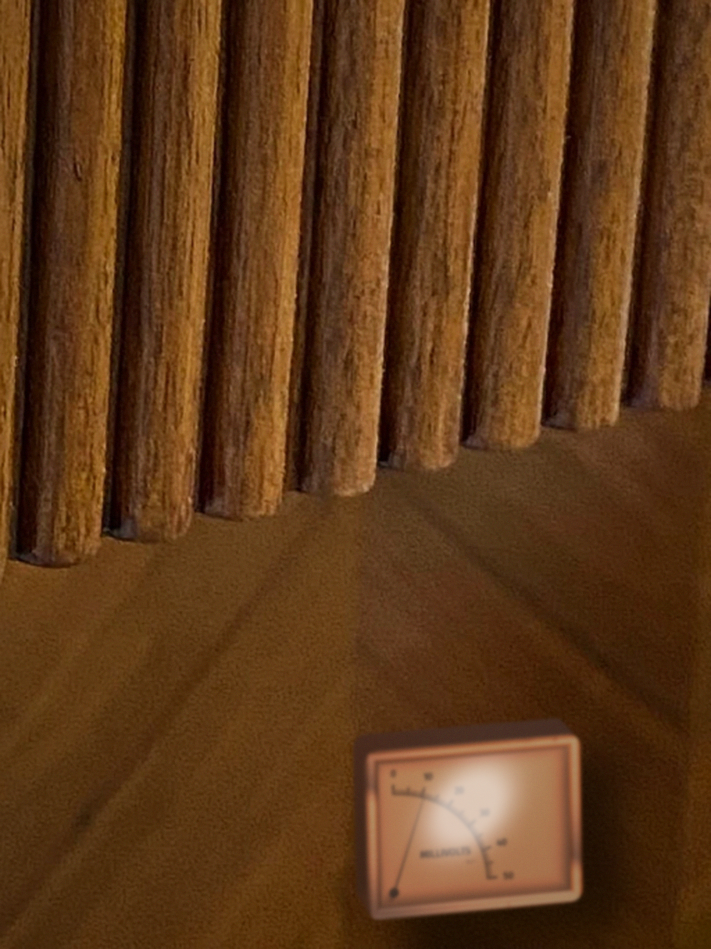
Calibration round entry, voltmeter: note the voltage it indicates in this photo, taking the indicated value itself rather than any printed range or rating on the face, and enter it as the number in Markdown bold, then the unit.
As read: **10** mV
